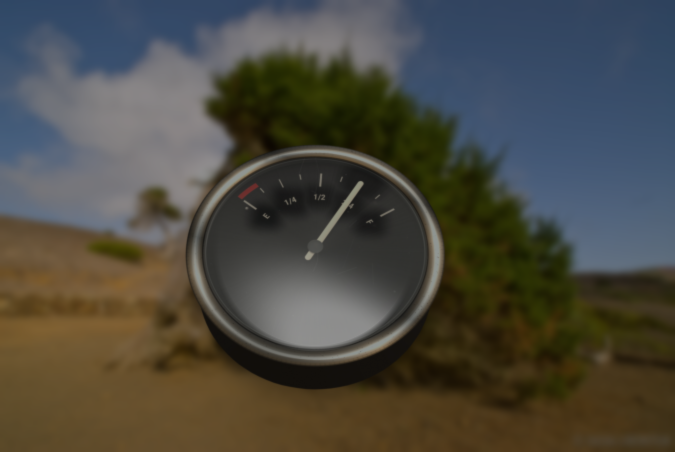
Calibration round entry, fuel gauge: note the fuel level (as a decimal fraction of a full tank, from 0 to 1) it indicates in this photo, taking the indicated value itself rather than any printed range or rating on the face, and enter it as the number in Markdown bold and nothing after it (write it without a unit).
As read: **0.75**
